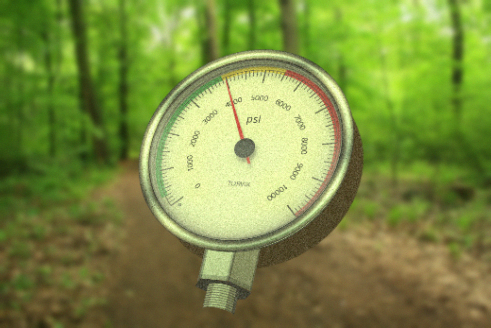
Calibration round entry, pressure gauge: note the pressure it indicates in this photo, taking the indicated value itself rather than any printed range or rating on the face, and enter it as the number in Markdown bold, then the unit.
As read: **4000** psi
